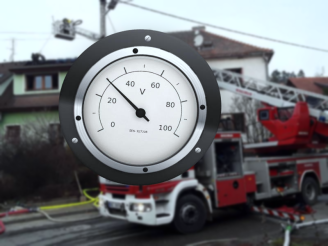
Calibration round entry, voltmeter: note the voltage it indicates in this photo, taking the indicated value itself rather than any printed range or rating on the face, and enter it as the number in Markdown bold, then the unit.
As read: **30** V
